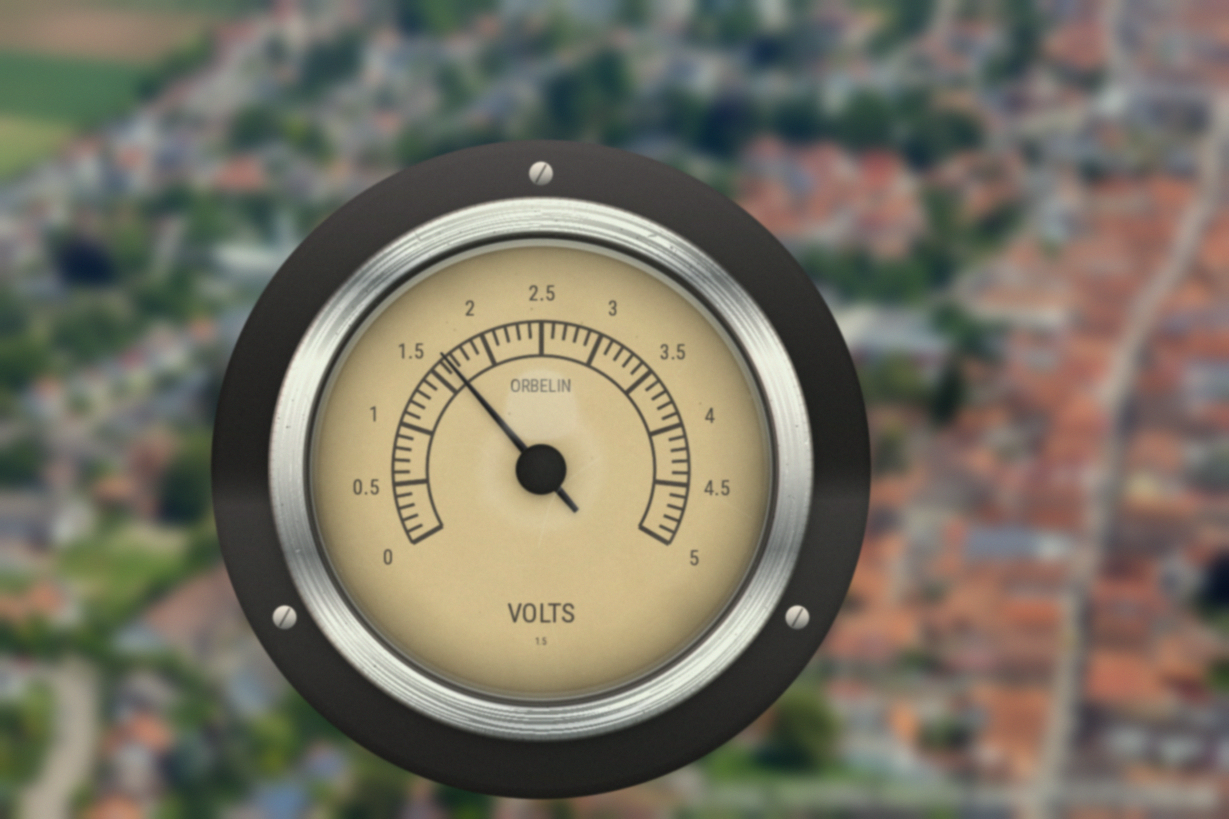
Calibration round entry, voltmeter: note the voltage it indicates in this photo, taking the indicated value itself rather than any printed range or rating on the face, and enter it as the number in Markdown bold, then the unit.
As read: **1.65** V
